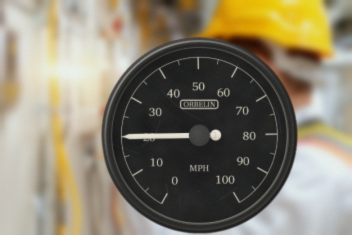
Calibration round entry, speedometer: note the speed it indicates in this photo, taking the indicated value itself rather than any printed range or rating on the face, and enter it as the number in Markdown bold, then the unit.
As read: **20** mph
